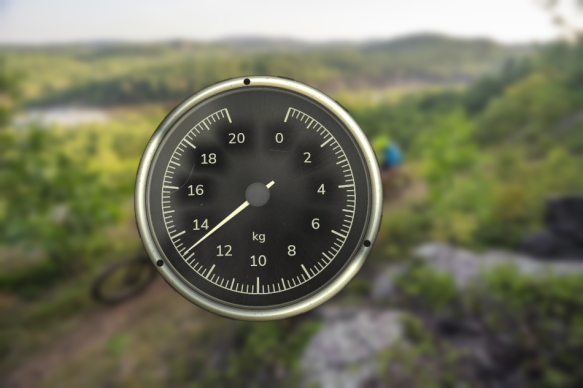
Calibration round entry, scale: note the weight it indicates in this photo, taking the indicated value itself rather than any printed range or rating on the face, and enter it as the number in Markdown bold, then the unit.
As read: **13.2** kg
